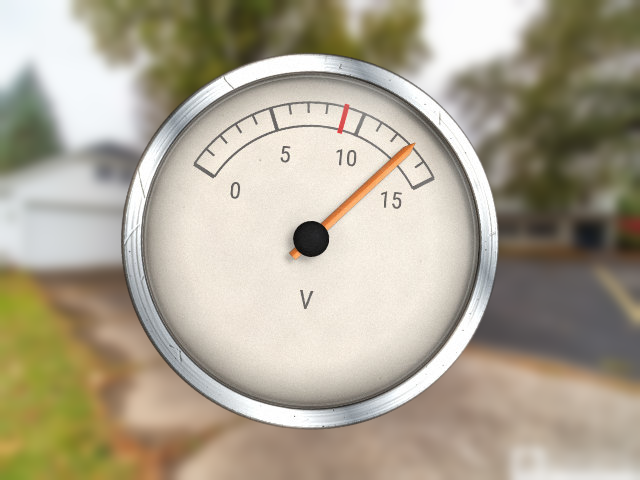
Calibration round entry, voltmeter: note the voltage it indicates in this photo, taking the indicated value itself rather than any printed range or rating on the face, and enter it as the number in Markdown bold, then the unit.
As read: **13** V
